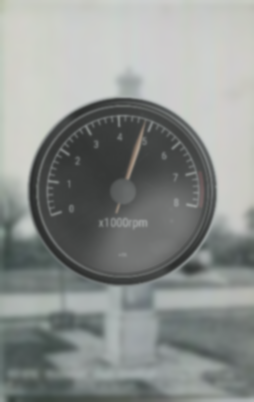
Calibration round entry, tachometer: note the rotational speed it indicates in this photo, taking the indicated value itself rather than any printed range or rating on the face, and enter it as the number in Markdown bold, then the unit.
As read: **4800** rpm
